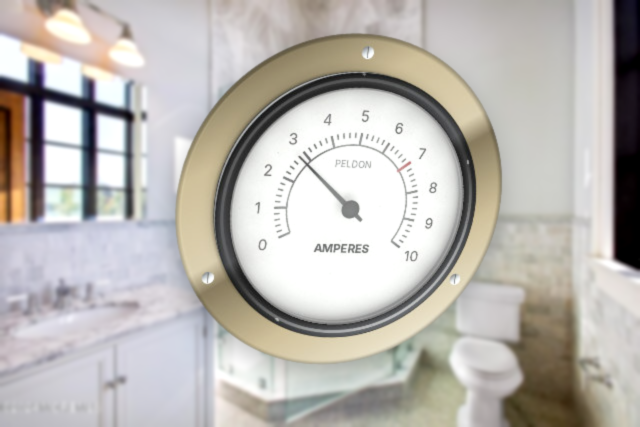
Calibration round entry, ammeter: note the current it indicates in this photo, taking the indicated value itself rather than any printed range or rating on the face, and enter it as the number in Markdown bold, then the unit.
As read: **2.8** A
